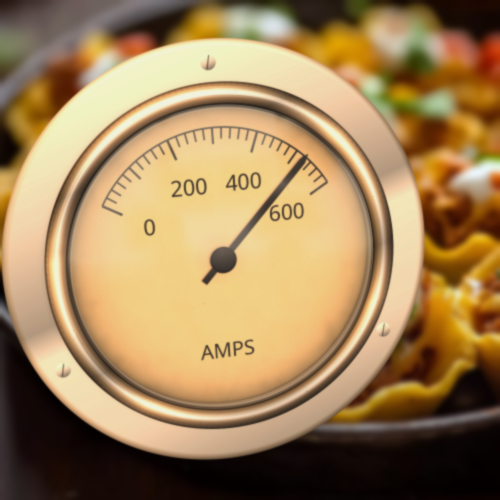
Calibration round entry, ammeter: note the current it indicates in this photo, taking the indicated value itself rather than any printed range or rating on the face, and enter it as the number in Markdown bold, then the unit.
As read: **520** A
